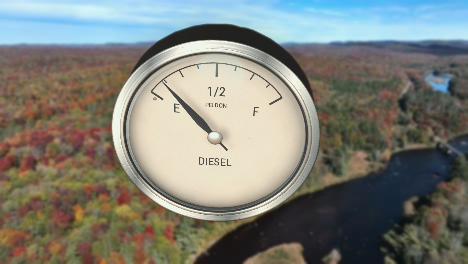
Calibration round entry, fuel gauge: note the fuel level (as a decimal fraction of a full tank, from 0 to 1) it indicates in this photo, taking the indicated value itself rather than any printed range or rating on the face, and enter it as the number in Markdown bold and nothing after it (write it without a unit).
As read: **0.125**
